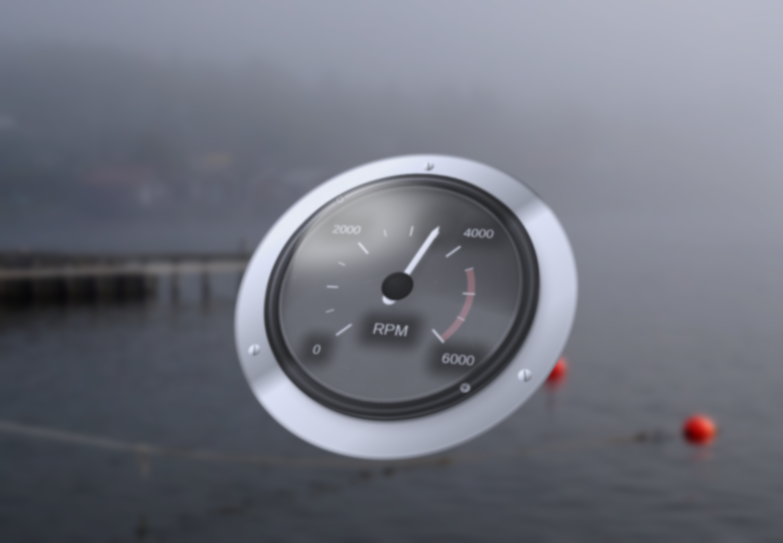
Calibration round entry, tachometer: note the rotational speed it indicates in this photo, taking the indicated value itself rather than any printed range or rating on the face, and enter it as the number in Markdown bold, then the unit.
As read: **3500** rpm
